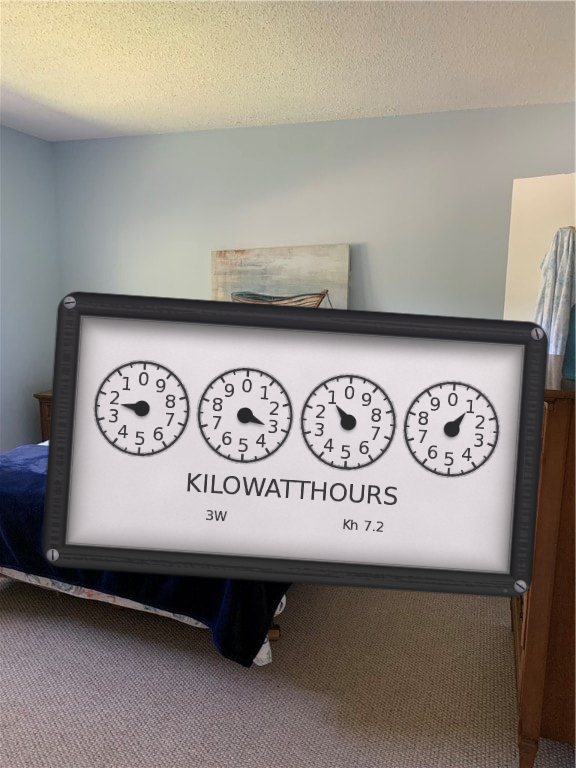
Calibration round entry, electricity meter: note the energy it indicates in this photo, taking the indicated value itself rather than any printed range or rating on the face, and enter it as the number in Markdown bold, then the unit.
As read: **2311** kWh
